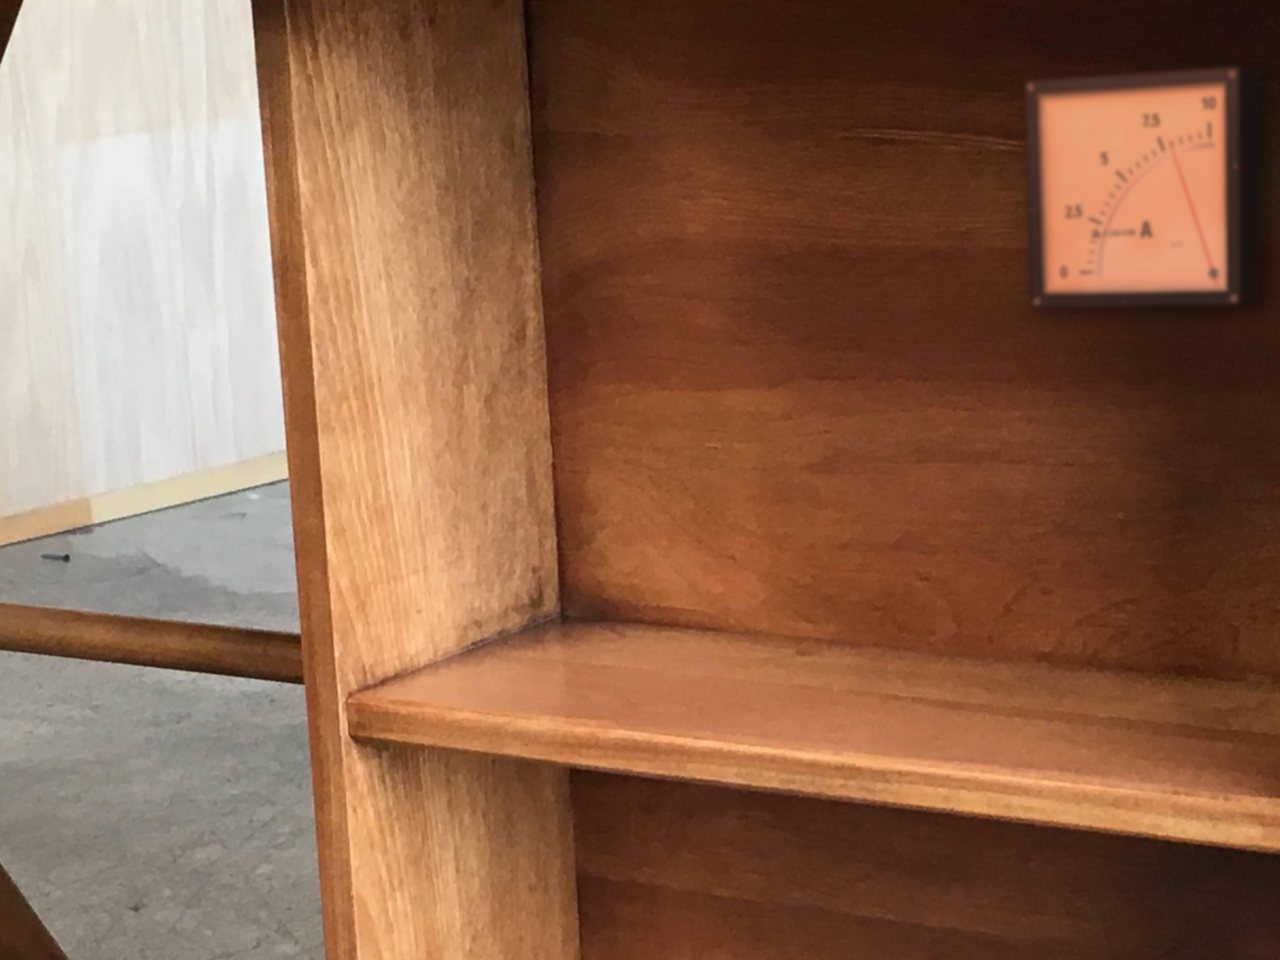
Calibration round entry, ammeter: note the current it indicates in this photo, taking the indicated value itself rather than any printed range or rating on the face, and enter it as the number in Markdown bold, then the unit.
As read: **8** A
